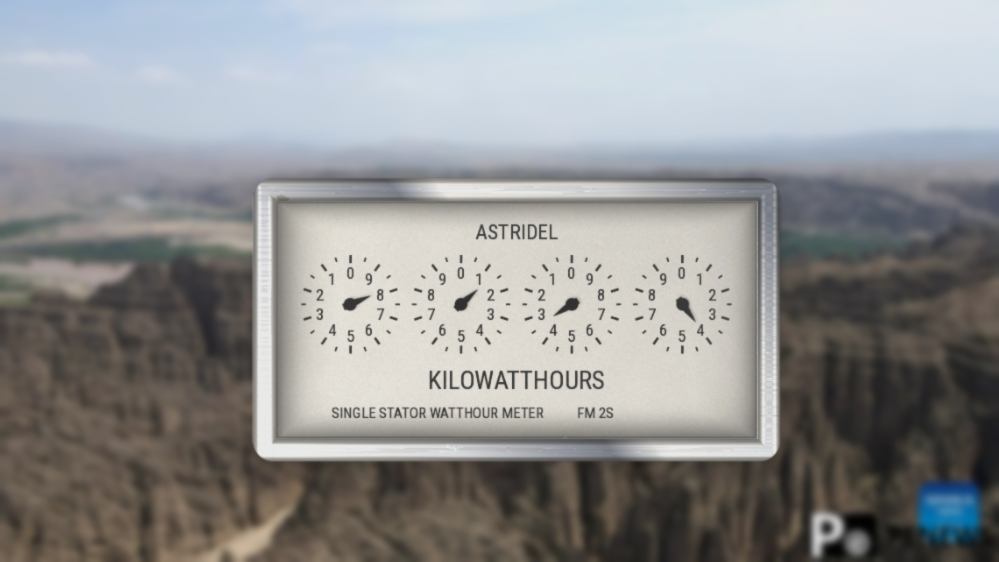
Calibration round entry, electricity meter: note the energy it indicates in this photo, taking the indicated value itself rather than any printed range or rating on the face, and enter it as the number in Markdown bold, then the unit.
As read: **8134** kWh
